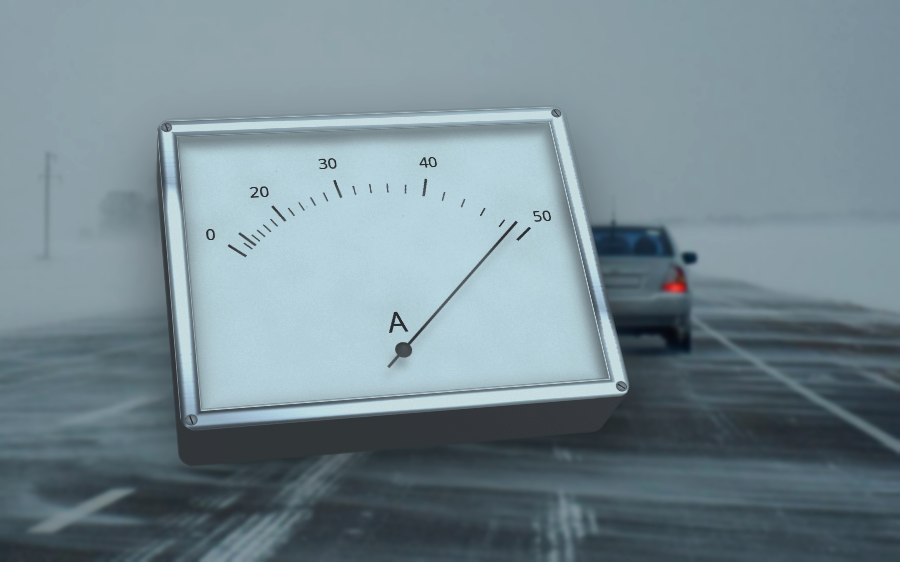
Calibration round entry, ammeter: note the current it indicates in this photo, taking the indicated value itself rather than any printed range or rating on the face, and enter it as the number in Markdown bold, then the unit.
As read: **49** A
